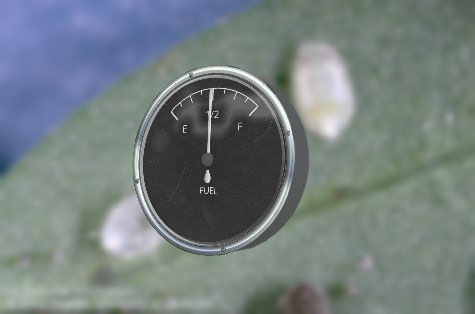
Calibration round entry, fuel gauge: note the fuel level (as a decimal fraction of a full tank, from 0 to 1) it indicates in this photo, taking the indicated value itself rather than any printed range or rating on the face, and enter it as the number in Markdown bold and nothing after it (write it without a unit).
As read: **0.5**
